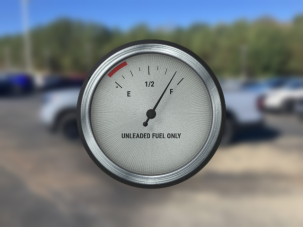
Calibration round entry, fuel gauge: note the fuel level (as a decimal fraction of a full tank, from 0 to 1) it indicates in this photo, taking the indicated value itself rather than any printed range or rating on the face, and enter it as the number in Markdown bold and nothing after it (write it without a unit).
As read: **0.875**
